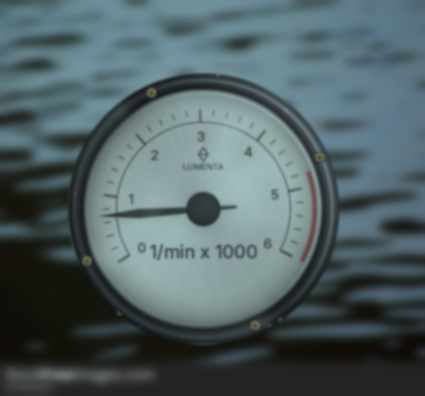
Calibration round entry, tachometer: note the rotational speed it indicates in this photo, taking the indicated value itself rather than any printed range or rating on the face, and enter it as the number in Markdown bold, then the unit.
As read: **700** rpm
